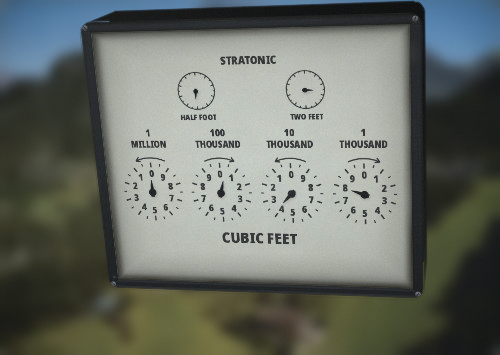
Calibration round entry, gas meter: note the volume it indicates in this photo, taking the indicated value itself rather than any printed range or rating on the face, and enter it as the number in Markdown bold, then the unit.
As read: **3800** ft³
